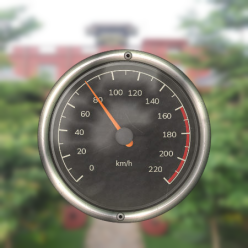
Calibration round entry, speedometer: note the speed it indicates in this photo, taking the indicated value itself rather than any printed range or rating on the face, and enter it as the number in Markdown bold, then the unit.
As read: **80** km/h
